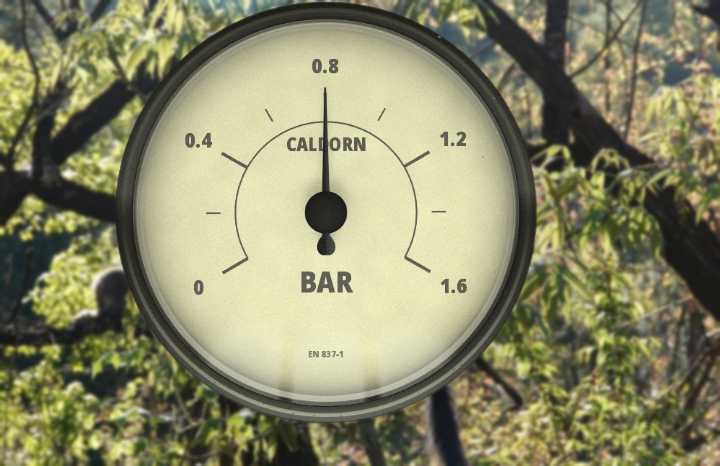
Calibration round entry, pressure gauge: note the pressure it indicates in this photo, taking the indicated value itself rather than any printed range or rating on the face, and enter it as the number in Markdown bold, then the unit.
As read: **0.8** bar
